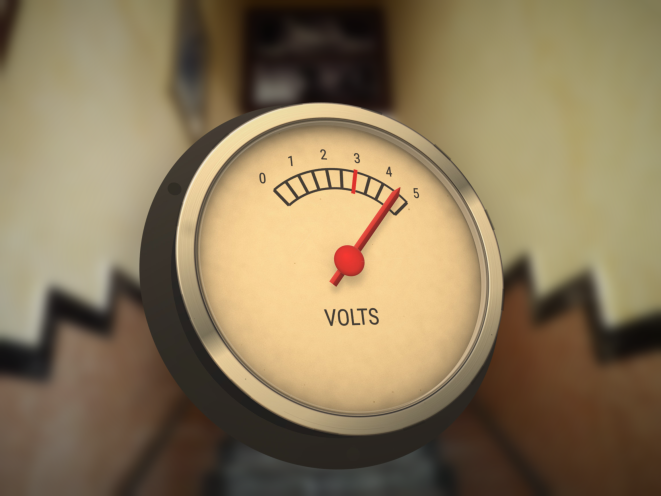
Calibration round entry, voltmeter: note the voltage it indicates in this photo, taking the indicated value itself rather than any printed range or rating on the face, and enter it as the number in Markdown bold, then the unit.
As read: **4.5** V
